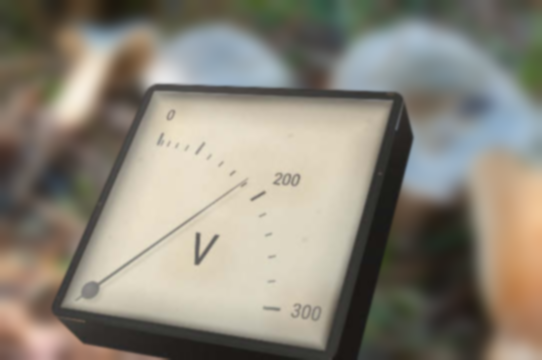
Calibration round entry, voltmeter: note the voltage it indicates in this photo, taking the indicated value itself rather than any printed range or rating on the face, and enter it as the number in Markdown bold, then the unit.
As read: **180** V
